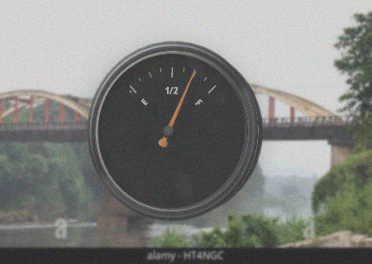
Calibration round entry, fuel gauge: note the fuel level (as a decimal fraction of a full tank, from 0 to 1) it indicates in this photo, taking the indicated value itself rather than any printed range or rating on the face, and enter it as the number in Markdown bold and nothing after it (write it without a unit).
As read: **0.75**
